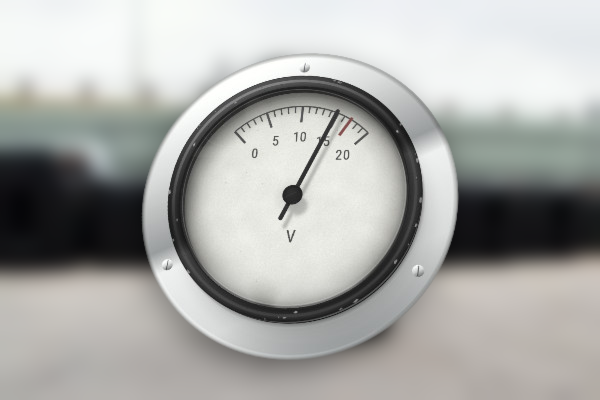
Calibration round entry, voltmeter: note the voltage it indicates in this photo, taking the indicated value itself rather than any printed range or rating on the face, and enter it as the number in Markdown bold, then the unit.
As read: **15** V
